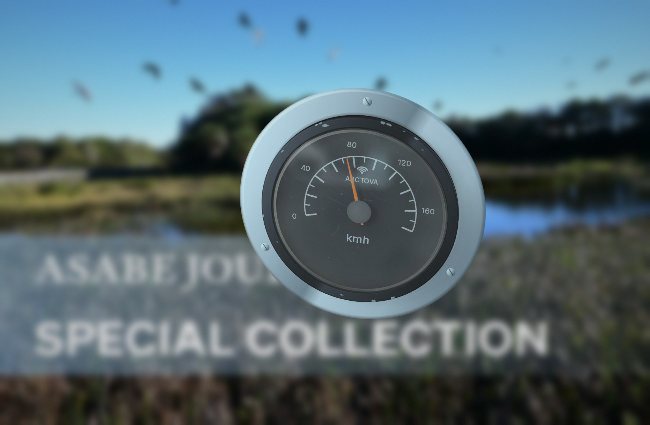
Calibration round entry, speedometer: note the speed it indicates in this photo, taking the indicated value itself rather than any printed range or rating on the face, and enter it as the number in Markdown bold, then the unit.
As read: **75** km/h
